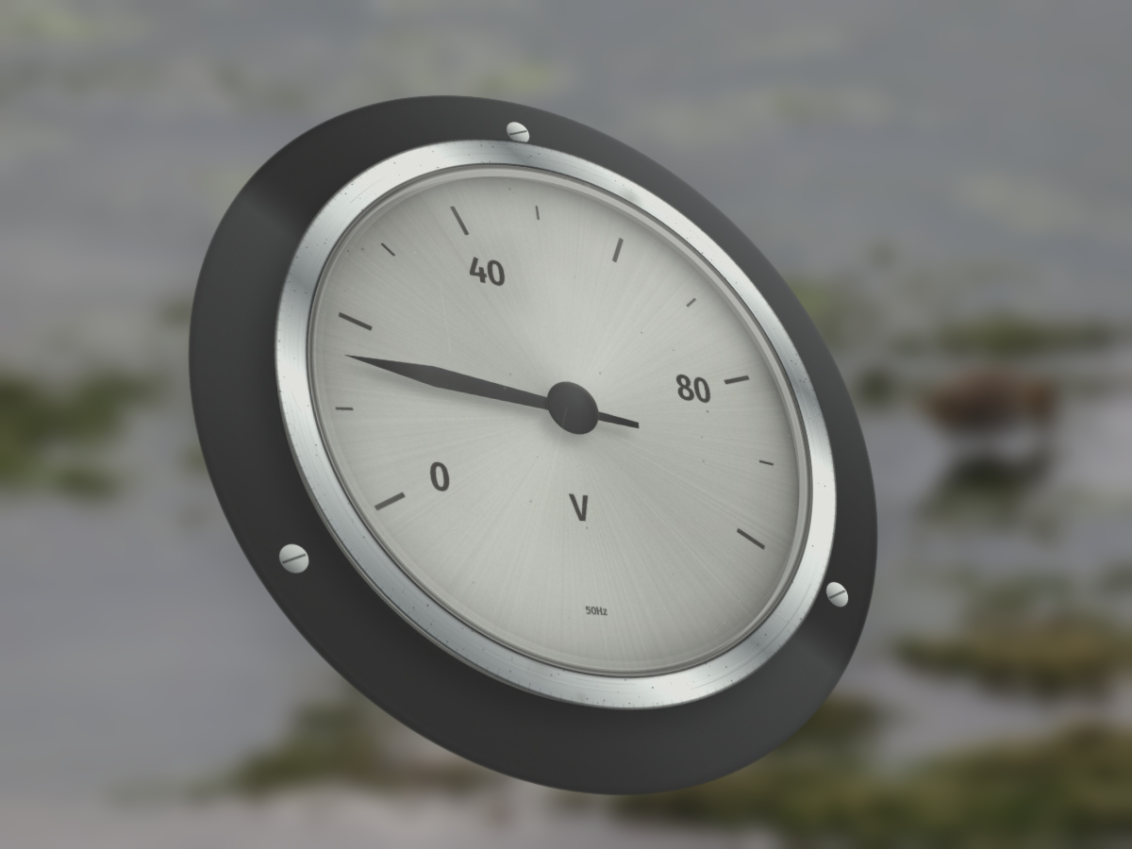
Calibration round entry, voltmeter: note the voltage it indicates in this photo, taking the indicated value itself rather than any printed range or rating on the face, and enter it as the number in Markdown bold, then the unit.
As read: **15** V
